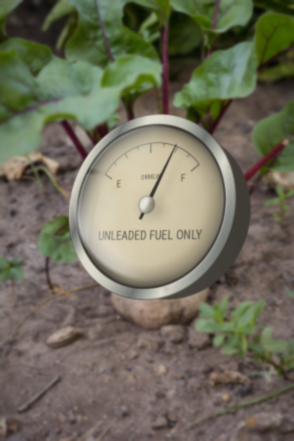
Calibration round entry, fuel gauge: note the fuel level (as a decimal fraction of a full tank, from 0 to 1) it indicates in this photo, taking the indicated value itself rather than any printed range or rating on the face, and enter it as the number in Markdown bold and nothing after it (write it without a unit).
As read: **0.75**
